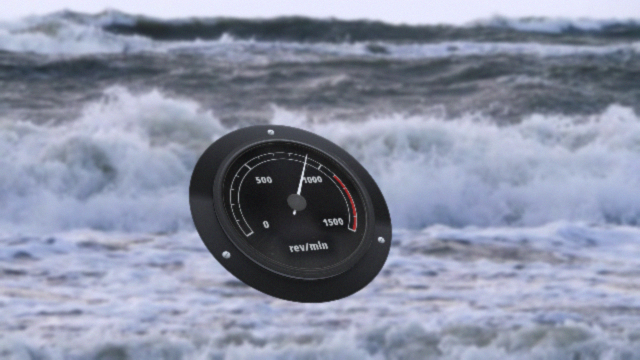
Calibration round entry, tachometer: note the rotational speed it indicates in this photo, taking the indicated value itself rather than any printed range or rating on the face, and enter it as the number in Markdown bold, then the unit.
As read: **900** rpm
